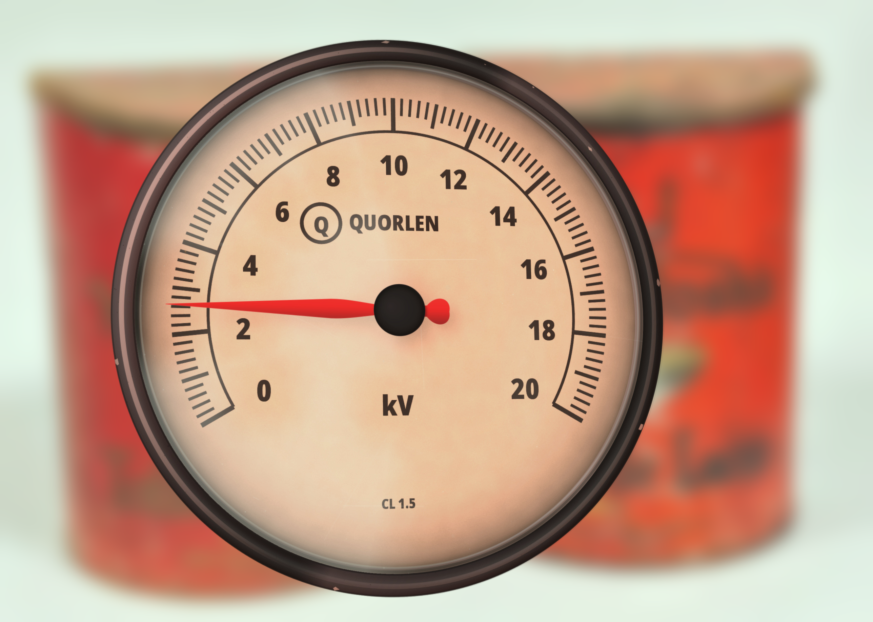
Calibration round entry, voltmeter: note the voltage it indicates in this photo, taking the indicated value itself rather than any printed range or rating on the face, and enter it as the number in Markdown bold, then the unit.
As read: **2.6** kV
